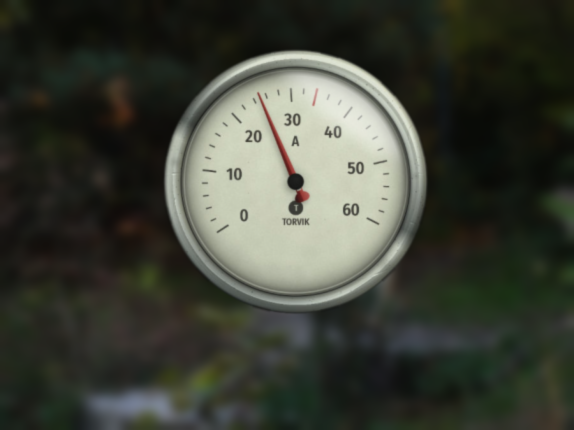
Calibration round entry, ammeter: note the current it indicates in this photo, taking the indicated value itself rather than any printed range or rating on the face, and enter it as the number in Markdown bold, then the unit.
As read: **25** A
